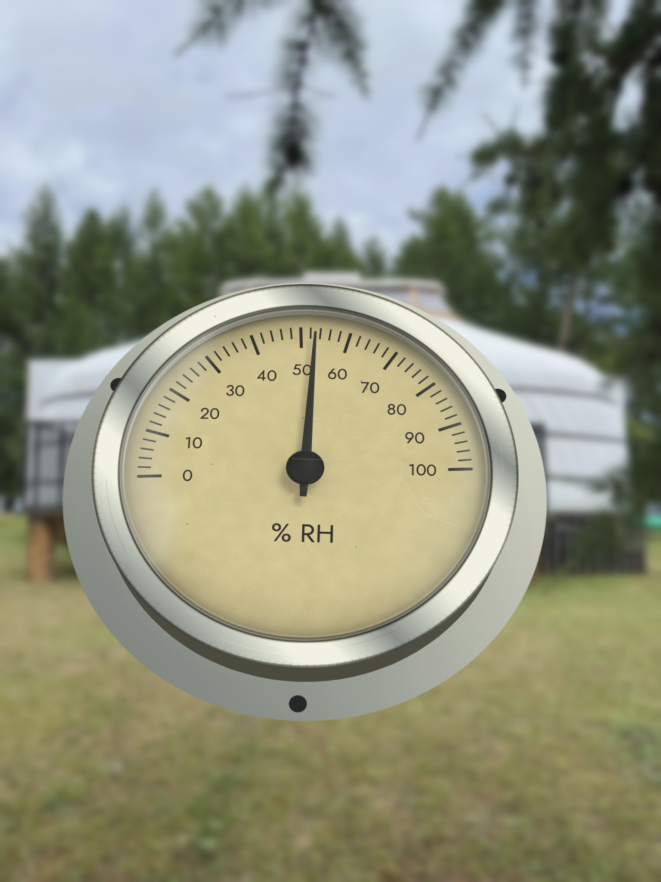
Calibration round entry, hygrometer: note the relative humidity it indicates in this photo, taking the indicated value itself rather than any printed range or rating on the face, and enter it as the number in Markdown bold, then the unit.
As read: **53** %
